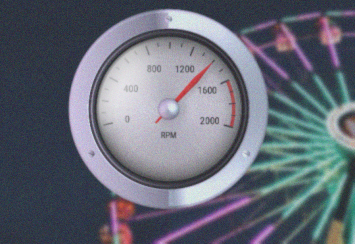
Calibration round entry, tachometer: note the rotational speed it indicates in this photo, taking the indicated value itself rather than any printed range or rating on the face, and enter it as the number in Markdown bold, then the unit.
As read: **1400** rpm
